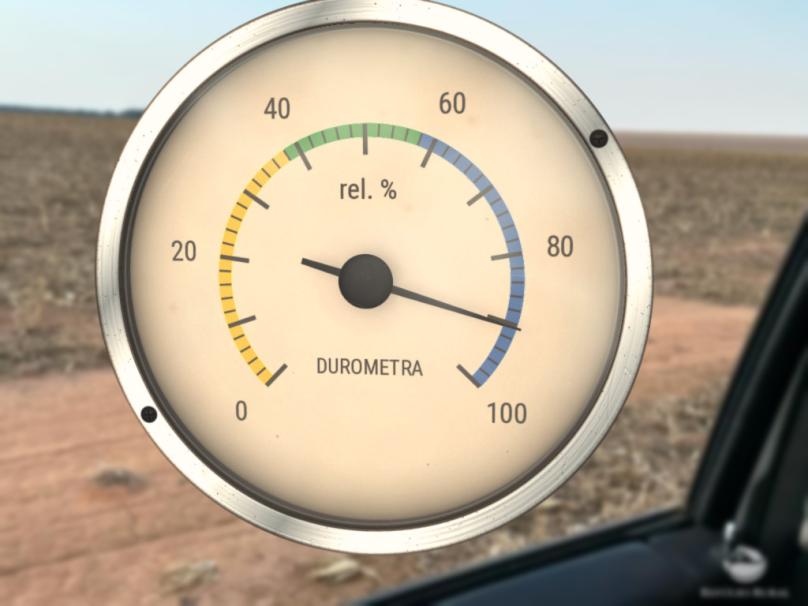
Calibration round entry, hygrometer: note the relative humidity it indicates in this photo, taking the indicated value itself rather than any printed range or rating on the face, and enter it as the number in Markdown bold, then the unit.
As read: **90** %
